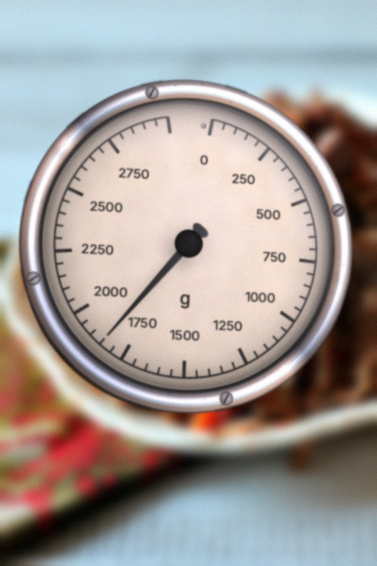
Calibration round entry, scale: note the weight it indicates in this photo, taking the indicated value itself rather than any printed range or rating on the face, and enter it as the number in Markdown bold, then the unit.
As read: **1850** g
